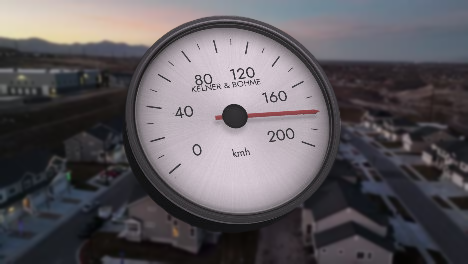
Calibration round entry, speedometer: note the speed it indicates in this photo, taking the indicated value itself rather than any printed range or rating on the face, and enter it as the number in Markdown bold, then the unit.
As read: **180** km/h
